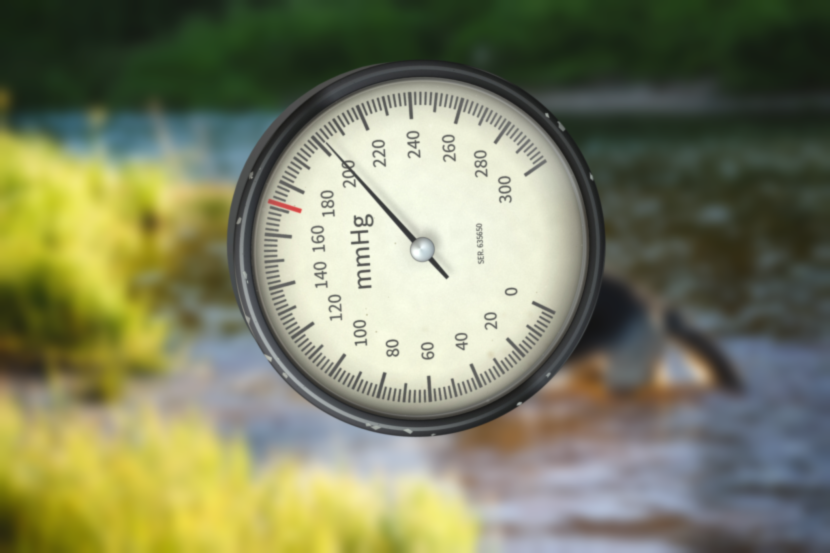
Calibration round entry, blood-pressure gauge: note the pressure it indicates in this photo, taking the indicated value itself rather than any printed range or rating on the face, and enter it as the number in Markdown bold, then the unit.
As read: **202** mmHg
